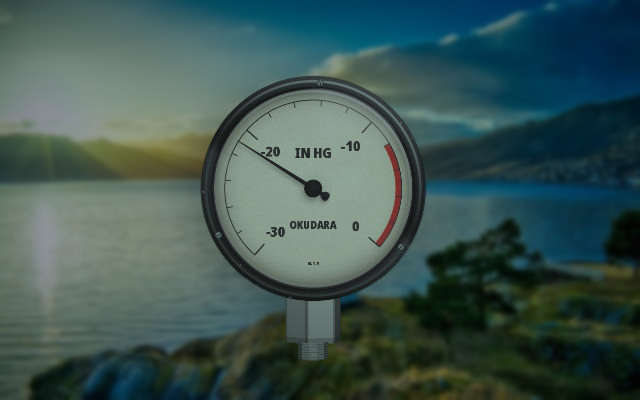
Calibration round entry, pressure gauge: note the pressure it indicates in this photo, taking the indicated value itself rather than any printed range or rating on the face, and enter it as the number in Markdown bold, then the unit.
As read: **-21** inHg
